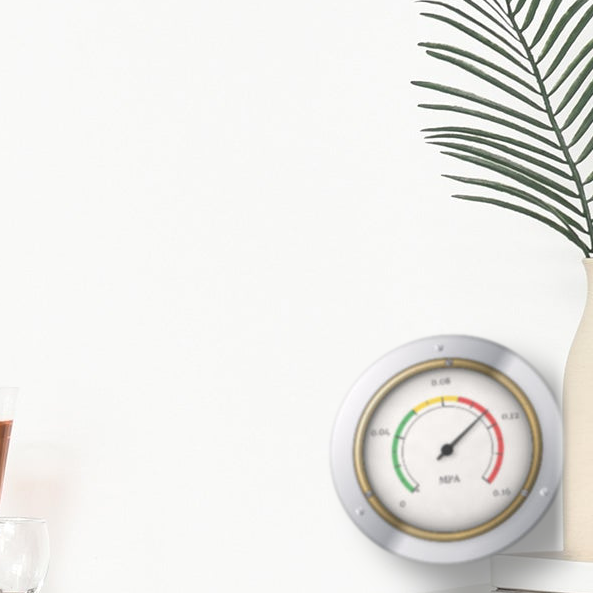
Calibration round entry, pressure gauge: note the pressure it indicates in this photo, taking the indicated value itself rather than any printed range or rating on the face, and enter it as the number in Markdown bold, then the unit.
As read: **0.11** MPa
